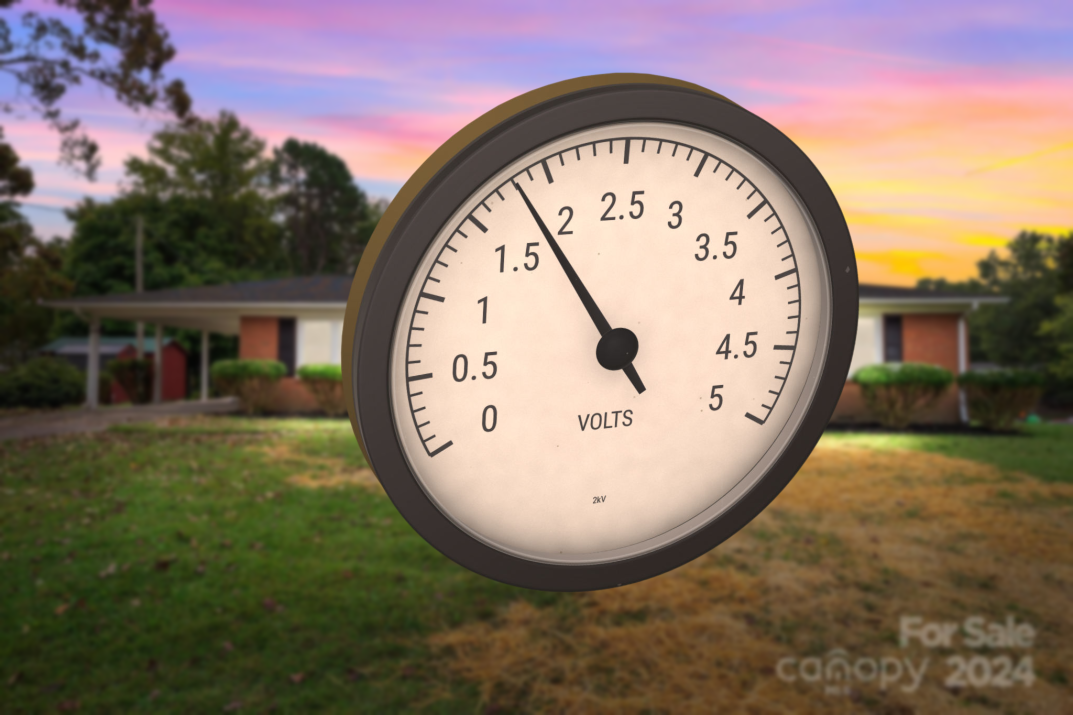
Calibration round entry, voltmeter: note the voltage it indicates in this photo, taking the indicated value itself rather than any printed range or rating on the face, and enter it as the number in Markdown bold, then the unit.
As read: **1.8** V
